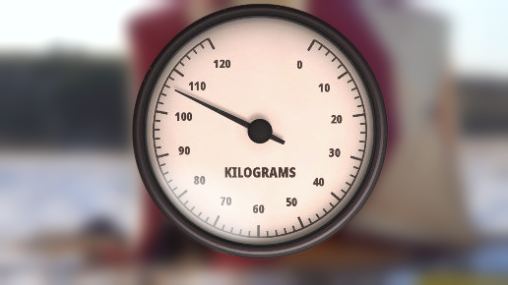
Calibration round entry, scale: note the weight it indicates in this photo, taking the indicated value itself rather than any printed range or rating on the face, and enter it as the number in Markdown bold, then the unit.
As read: **106** kg
